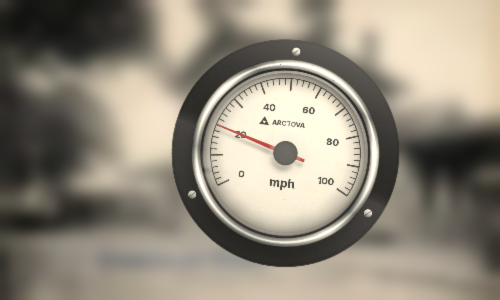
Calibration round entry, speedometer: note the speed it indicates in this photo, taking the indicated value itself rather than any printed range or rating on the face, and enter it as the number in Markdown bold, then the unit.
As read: **20** mph
